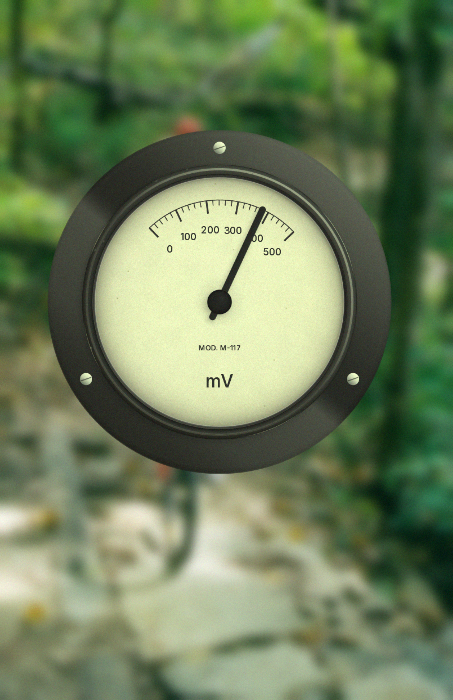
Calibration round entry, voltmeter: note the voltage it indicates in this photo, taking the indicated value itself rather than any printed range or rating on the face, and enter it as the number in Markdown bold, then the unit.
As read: **380** mV
